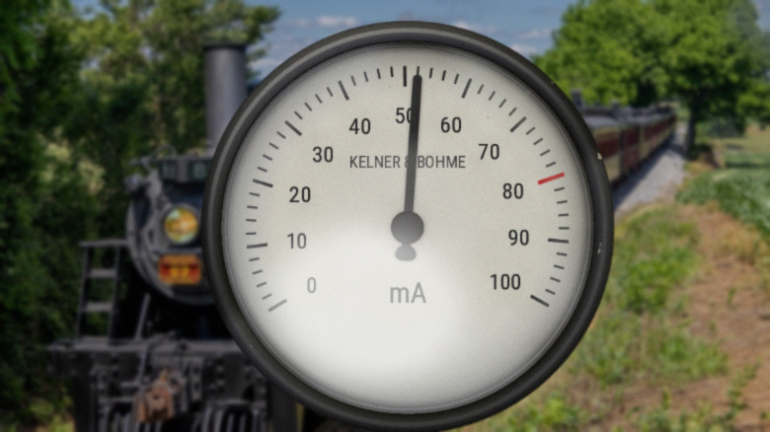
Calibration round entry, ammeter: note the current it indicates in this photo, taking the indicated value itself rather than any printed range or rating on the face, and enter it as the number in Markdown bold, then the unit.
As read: **52** mA
